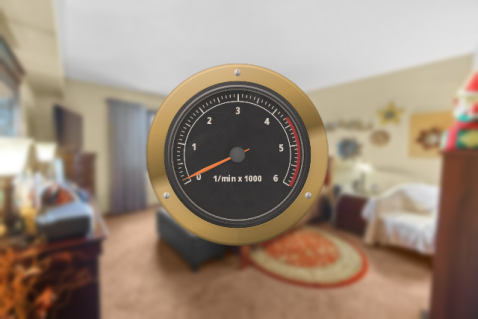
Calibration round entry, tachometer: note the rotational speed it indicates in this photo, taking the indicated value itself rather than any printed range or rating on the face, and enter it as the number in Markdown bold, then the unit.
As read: **100** rpm
